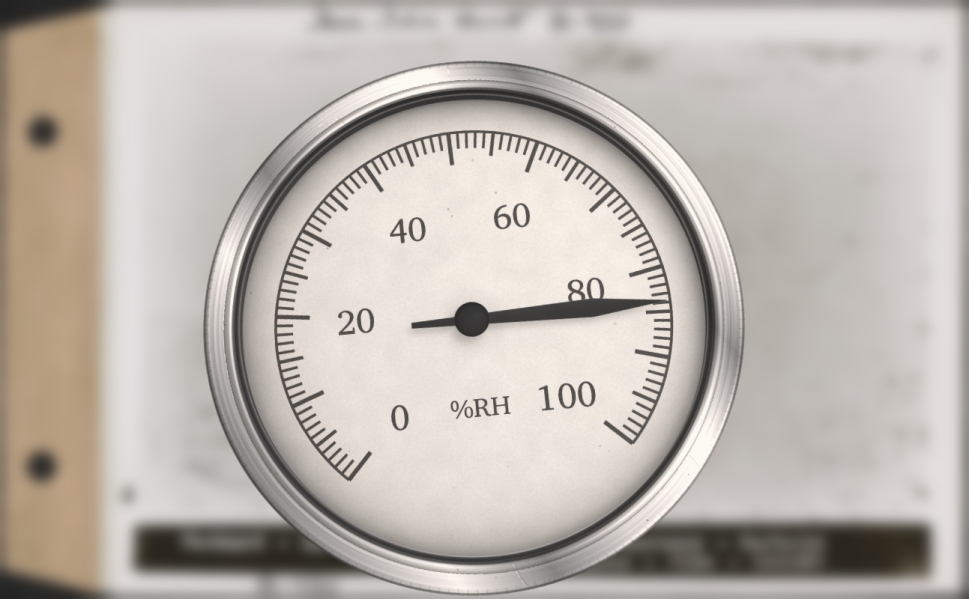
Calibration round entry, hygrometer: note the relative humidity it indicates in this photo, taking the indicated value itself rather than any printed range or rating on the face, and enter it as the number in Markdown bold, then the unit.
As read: **84** %
